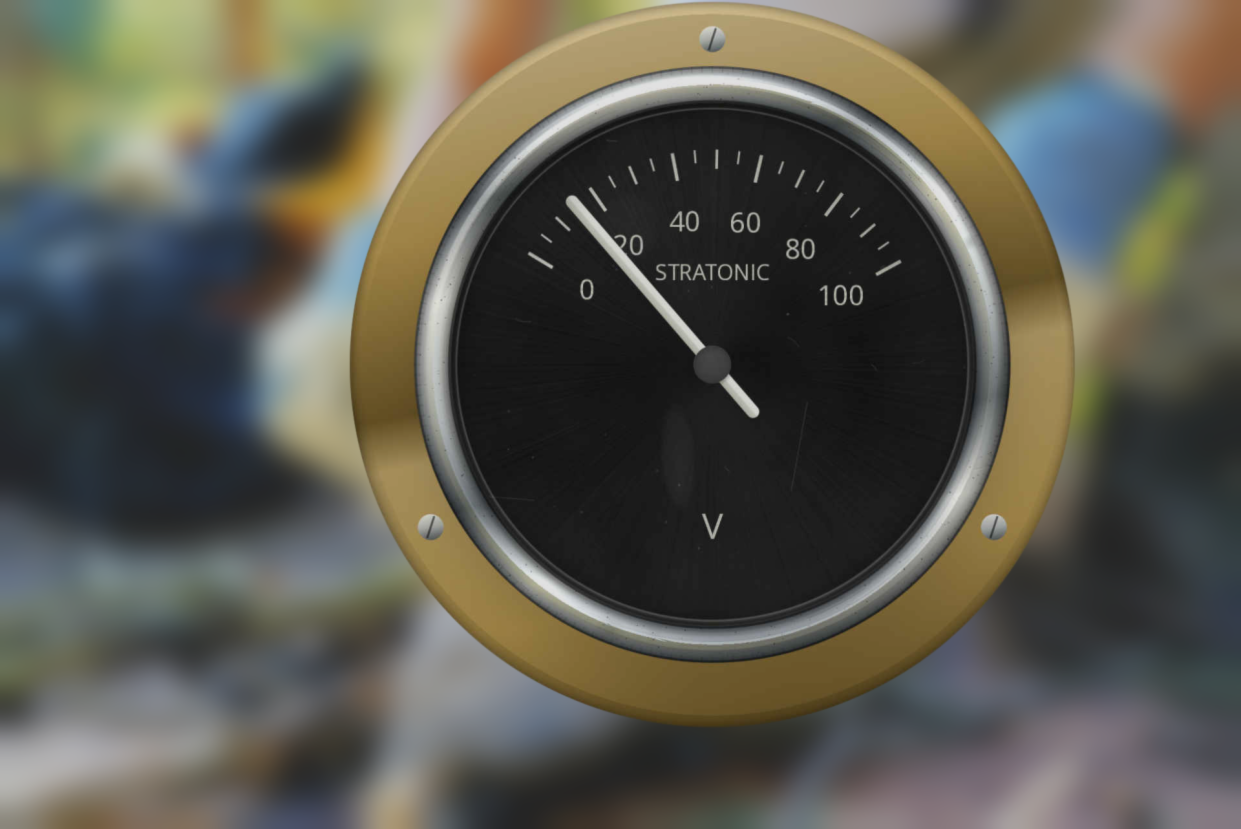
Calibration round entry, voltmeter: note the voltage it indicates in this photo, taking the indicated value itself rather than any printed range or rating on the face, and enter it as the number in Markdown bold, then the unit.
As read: **15** V
